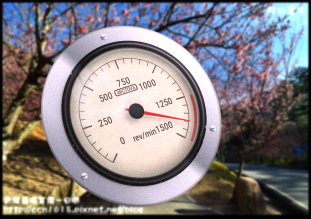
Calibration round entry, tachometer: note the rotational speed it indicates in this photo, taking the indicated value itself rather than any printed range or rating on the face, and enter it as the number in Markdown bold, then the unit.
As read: **1400** rpm
